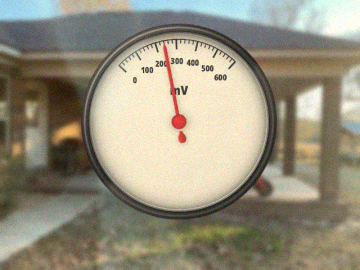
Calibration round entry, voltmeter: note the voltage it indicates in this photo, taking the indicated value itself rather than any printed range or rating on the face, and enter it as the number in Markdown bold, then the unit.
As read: **240** mV
